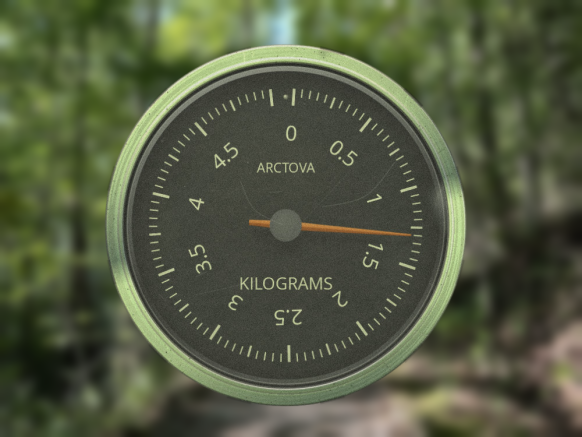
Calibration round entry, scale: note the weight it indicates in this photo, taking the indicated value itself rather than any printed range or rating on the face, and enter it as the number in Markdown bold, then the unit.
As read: **1.3** kg
